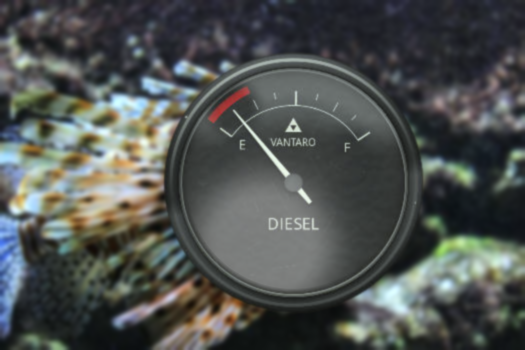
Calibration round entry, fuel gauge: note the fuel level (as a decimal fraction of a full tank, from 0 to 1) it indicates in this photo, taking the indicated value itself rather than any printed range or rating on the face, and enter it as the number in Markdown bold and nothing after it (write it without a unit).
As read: **0.125**
